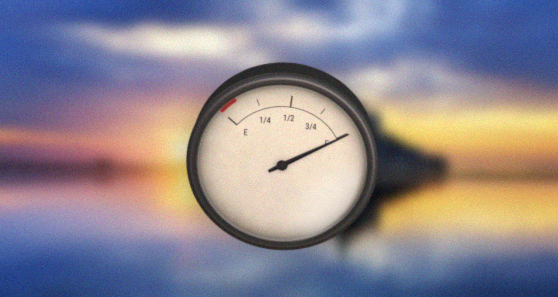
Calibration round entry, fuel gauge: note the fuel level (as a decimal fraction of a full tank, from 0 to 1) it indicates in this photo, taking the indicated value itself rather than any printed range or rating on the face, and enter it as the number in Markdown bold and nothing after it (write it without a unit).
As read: **1**
